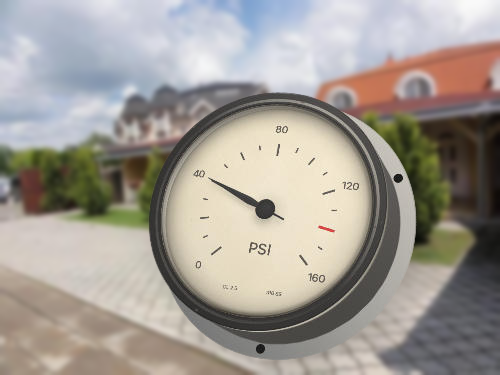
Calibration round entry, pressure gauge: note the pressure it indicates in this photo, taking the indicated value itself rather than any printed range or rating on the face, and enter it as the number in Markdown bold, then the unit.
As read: **40** psi
